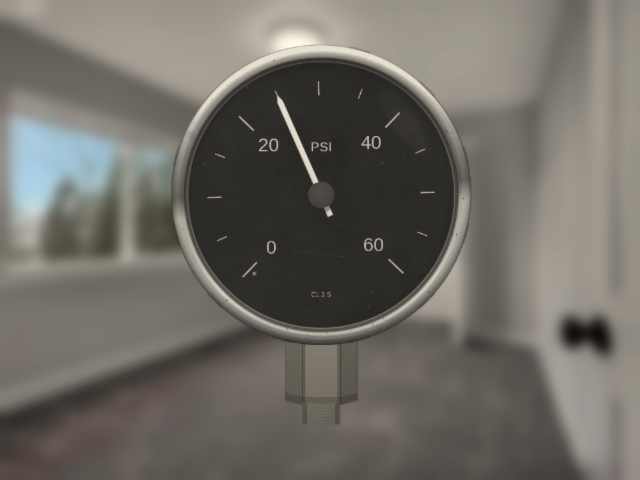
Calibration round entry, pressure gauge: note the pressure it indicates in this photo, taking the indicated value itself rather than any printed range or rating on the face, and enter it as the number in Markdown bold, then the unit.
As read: **25** psi
